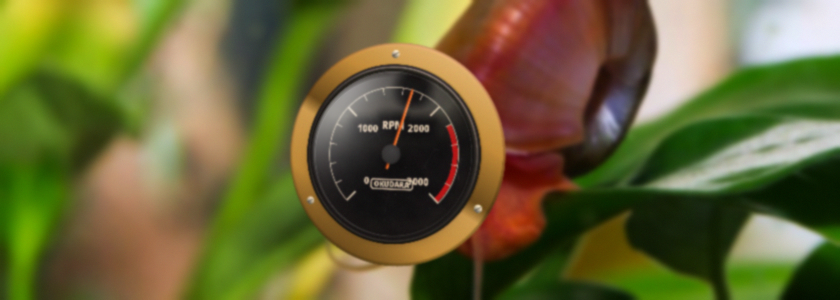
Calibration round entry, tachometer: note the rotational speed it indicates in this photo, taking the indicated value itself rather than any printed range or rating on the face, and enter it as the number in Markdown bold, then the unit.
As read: **1700** rpm
